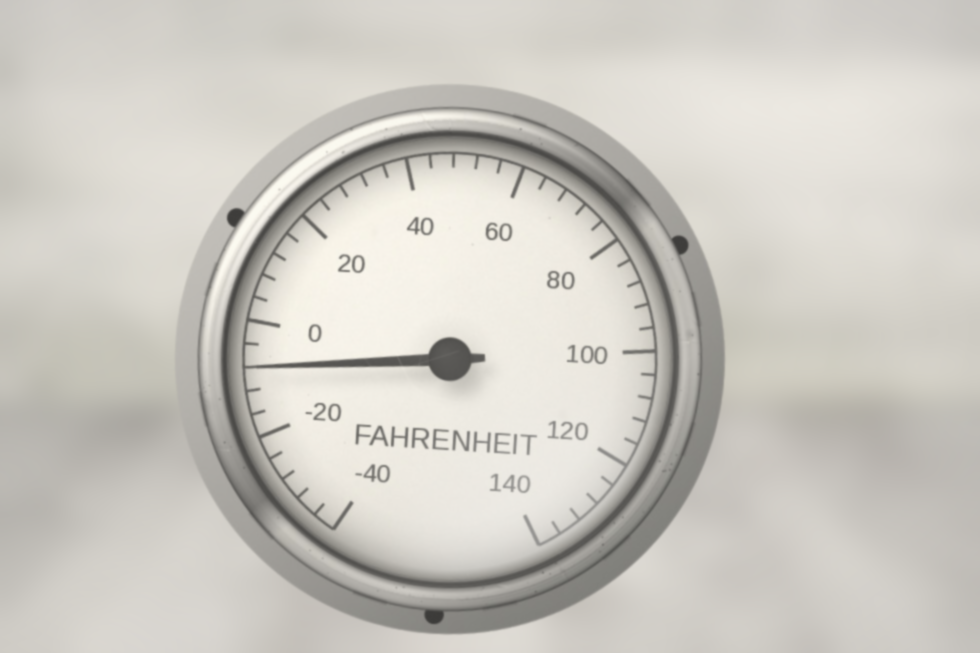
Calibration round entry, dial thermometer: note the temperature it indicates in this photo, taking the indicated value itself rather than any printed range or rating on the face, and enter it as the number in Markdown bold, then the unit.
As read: **-8** °F
